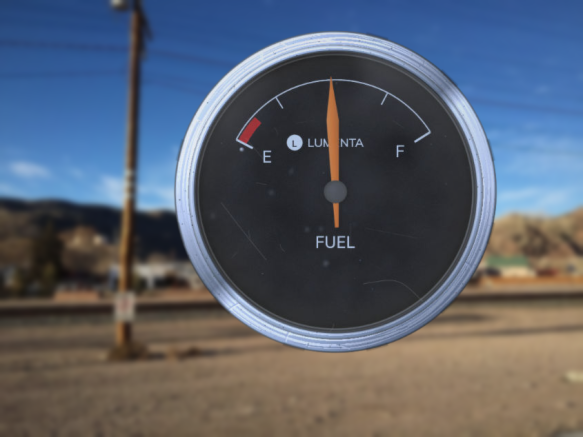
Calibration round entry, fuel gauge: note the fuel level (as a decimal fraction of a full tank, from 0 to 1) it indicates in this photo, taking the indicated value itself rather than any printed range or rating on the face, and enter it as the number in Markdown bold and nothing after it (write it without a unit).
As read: **0.5**
